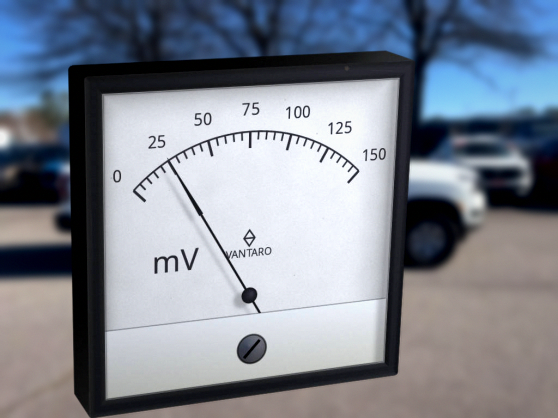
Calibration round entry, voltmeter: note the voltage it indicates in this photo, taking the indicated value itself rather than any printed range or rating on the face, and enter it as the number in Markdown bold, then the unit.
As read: **25** mV
